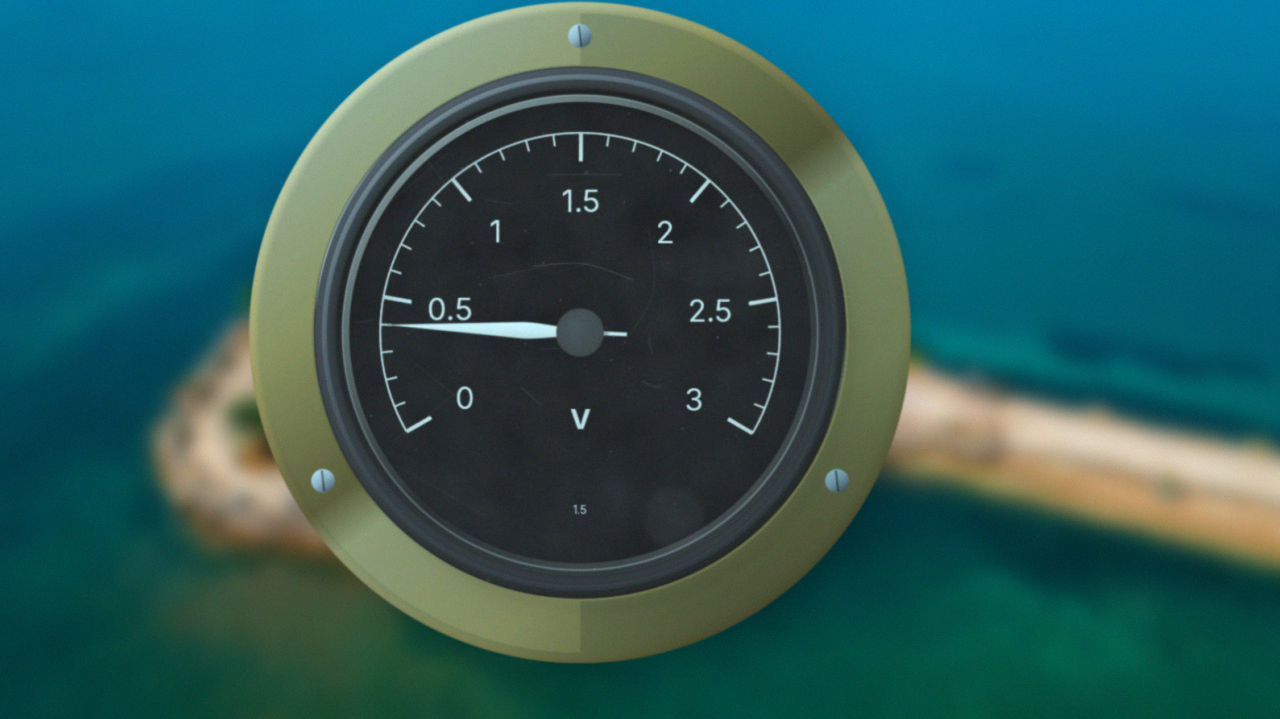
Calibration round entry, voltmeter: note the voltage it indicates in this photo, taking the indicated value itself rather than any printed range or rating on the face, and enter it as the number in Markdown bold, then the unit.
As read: **0.4** V
